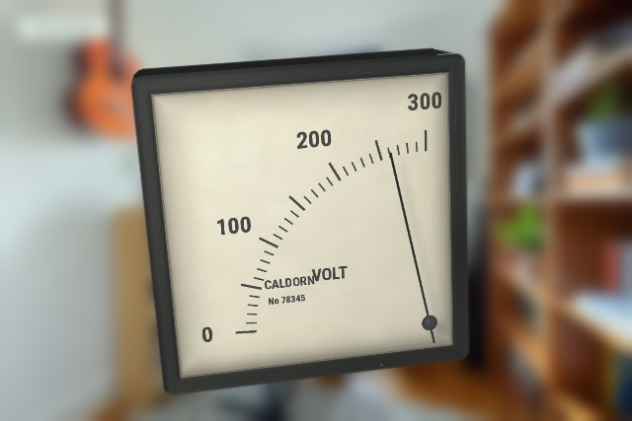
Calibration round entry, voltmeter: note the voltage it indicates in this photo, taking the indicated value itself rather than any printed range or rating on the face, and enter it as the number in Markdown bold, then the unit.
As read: **260** V
